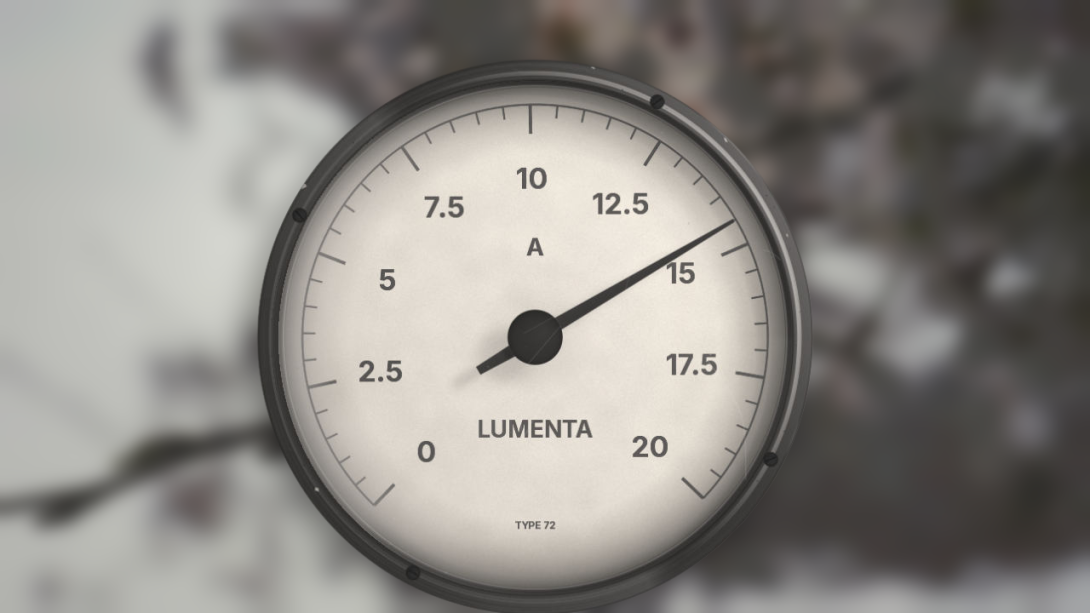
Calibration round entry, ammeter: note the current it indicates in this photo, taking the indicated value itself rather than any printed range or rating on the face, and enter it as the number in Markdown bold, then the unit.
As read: **14.5** A
